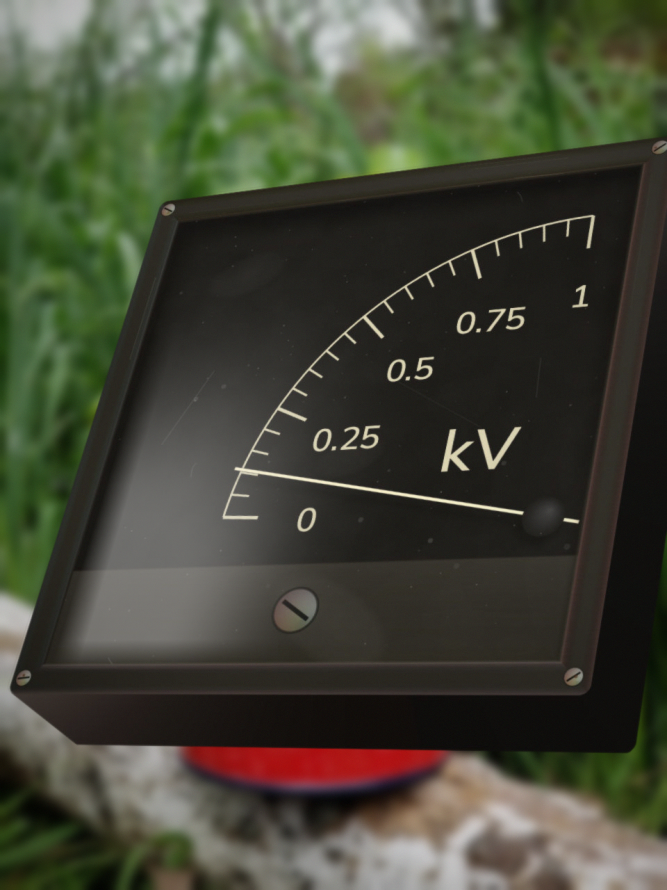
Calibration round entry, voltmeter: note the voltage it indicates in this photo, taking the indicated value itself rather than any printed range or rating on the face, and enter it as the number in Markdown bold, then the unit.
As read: **0.1** kV
